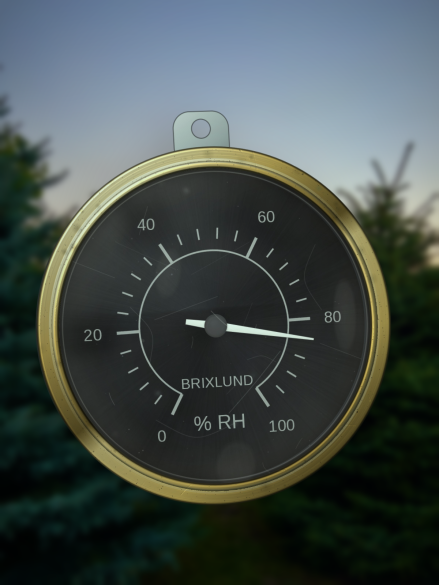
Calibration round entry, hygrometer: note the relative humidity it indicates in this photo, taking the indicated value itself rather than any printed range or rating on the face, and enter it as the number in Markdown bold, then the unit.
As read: **84** %
